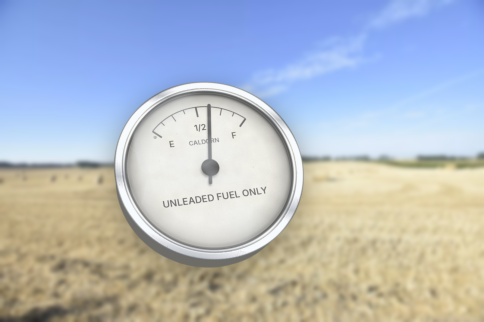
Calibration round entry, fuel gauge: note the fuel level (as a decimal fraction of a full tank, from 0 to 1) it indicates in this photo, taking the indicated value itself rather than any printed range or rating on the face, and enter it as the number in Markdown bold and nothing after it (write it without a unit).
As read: **0.625**
